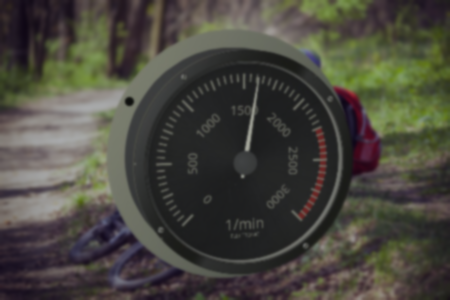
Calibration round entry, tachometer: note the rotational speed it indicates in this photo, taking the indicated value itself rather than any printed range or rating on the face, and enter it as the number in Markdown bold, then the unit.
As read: **1600** rpm
